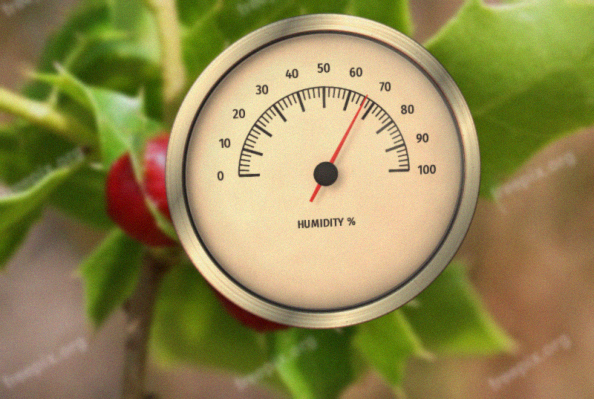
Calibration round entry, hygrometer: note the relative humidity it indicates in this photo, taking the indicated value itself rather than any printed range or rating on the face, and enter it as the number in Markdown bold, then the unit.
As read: **66** %
